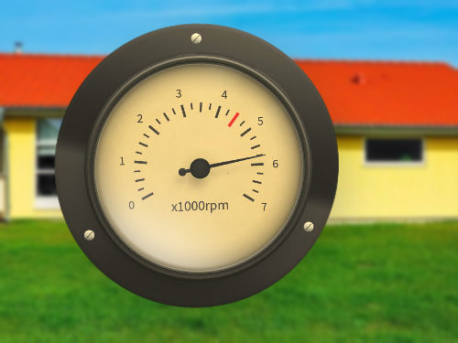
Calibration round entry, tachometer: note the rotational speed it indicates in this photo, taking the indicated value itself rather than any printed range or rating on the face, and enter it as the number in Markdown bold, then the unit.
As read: **5750** rpm
